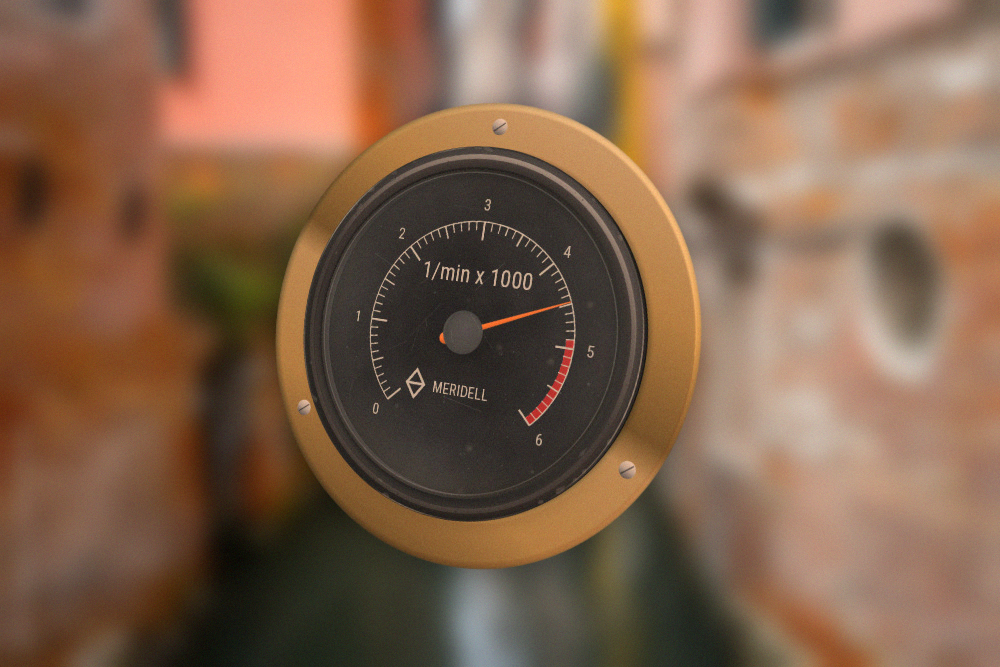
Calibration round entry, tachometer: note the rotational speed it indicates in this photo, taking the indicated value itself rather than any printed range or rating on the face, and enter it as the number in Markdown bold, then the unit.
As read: **4500** rpm
